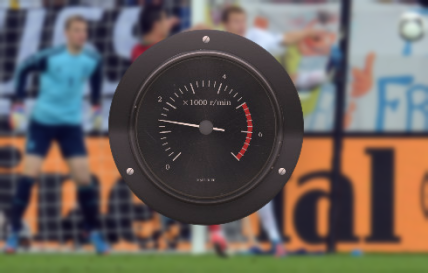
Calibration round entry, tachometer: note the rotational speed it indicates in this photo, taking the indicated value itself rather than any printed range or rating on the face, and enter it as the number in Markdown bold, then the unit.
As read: **1400** rpm
